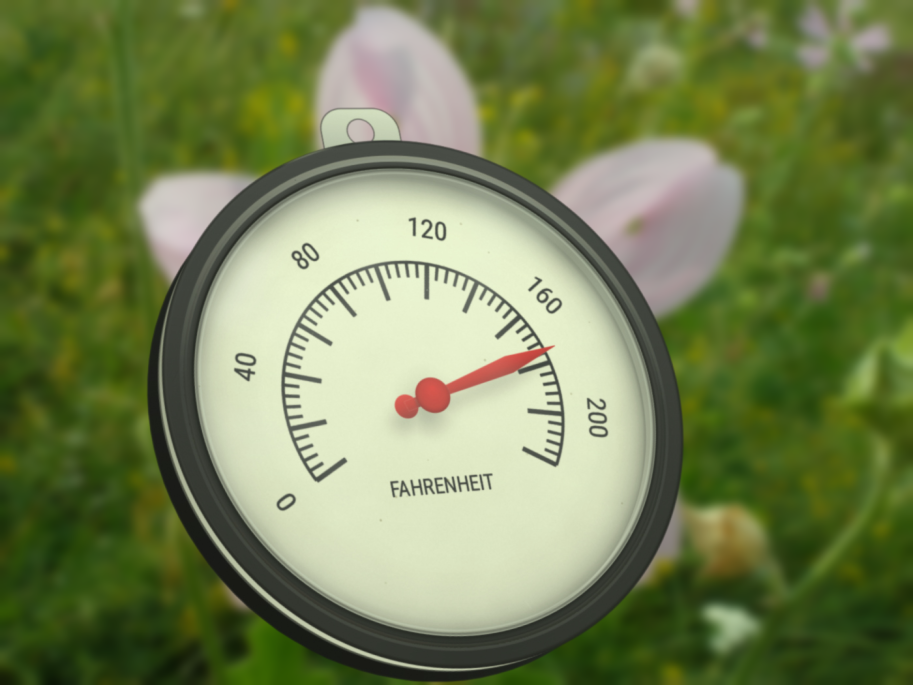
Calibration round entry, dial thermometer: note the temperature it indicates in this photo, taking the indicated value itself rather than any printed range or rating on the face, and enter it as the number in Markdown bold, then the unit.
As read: **176** °F
